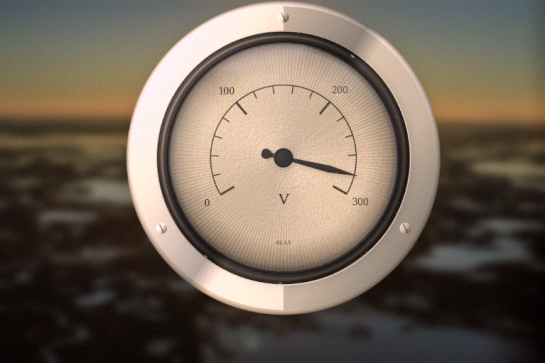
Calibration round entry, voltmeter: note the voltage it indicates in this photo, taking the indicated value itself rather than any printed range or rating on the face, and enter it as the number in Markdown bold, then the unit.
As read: **280** V
